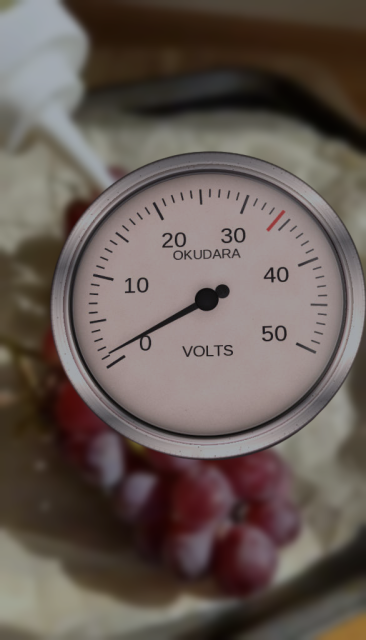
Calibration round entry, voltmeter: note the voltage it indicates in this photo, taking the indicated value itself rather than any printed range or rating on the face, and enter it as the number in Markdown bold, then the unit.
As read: **1** V
